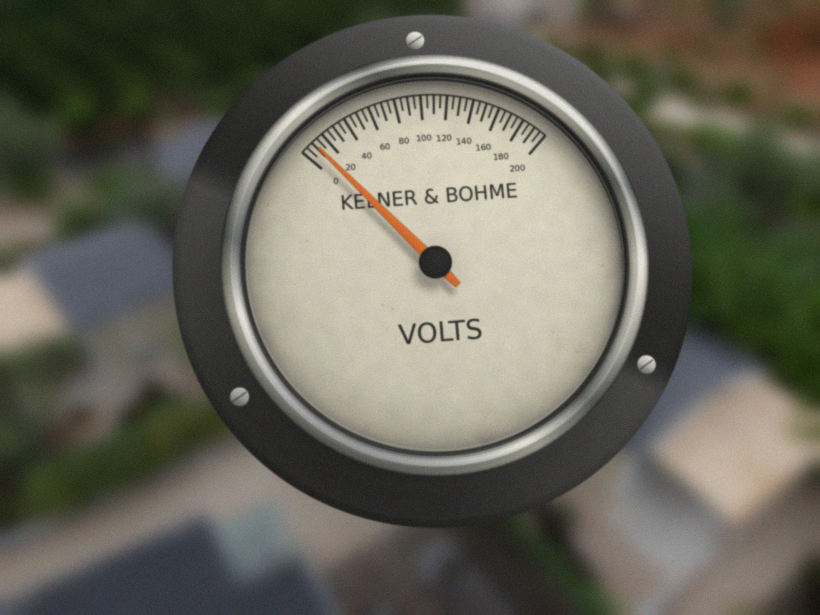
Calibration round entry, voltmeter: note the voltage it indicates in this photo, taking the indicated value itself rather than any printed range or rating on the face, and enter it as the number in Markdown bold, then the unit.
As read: **10** V
